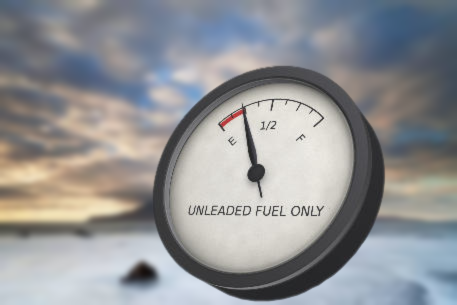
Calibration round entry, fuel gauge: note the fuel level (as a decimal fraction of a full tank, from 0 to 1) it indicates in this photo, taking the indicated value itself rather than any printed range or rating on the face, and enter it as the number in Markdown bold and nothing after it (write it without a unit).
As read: **0.25**
